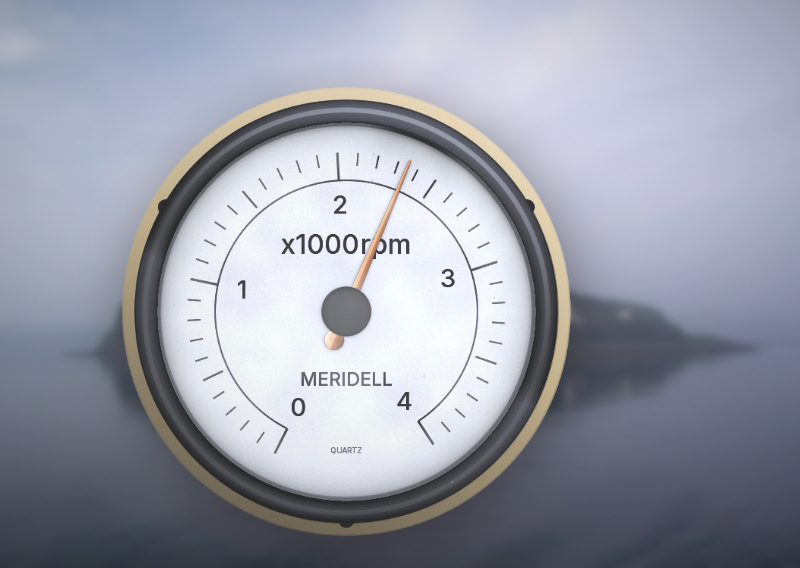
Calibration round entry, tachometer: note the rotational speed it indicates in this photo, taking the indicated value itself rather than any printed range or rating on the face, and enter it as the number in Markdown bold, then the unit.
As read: **2350** rpm
